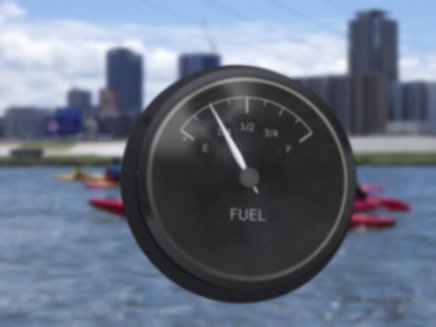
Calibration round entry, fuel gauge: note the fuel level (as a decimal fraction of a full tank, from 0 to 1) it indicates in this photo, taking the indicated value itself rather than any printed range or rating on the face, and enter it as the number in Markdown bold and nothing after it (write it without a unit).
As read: **0.25**
